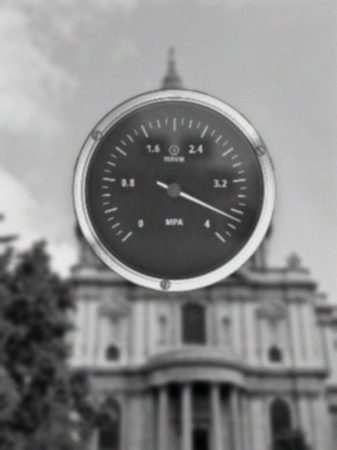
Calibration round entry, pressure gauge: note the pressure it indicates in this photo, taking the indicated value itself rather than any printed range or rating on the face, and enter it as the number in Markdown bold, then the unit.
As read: **3.7** MPa
